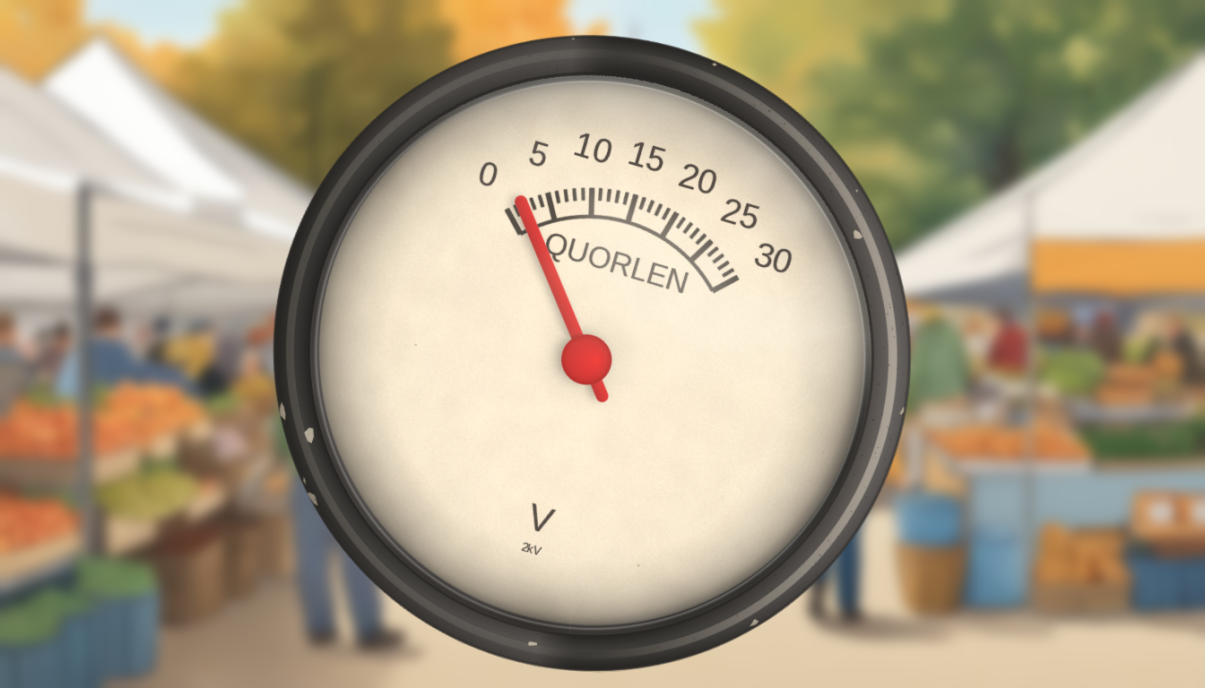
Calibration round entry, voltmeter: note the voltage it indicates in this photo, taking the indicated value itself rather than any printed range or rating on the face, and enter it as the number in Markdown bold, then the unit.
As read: **2** V
